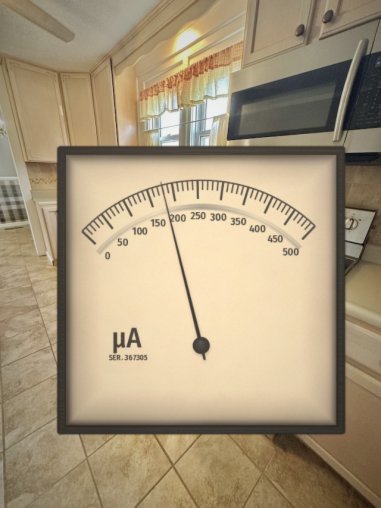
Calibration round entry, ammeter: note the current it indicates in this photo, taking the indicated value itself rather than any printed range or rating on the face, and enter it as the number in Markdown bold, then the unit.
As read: **180** µA
